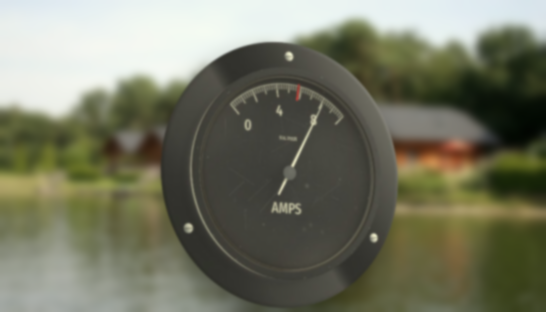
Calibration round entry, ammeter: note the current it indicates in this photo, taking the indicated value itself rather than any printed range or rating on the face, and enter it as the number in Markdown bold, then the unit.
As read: **8** A
